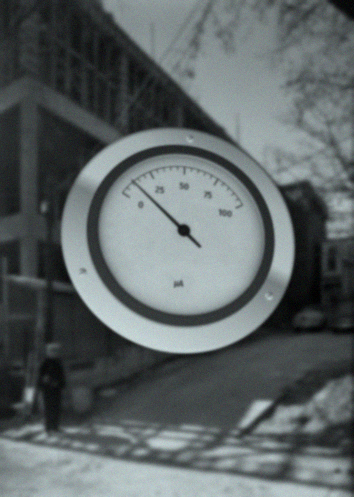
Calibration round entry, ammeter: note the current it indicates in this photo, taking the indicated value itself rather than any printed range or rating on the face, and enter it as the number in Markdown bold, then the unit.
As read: **10** µA
